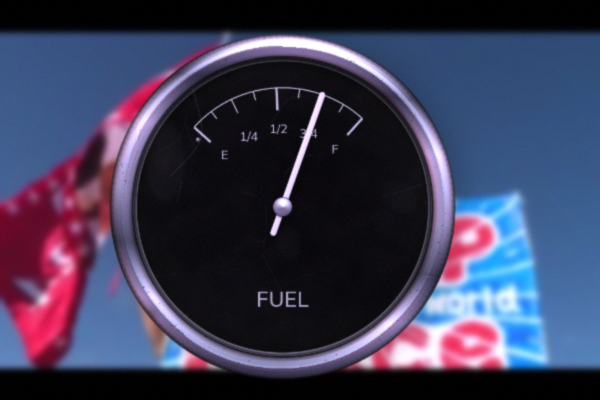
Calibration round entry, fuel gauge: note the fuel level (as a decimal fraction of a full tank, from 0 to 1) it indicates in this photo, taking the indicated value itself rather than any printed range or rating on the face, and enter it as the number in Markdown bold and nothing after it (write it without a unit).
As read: **0.75**
